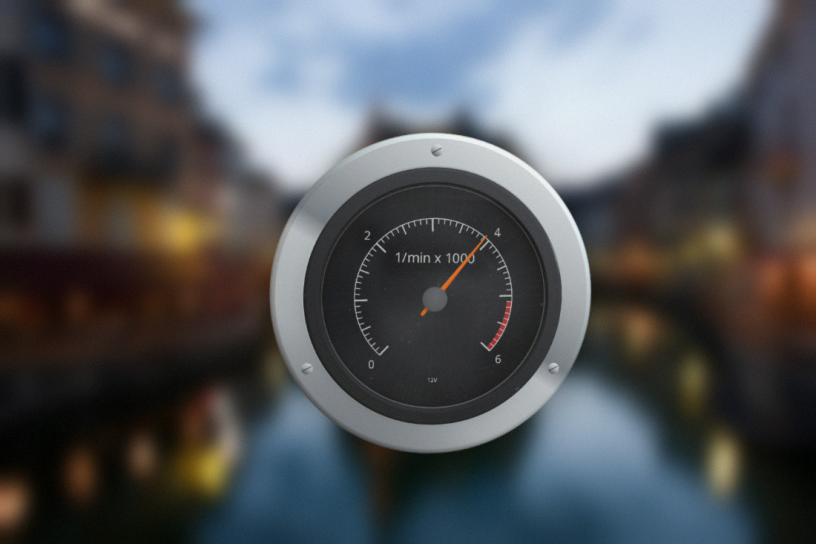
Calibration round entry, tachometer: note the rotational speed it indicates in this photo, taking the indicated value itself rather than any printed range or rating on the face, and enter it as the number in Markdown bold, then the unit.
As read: **3900** rpm
